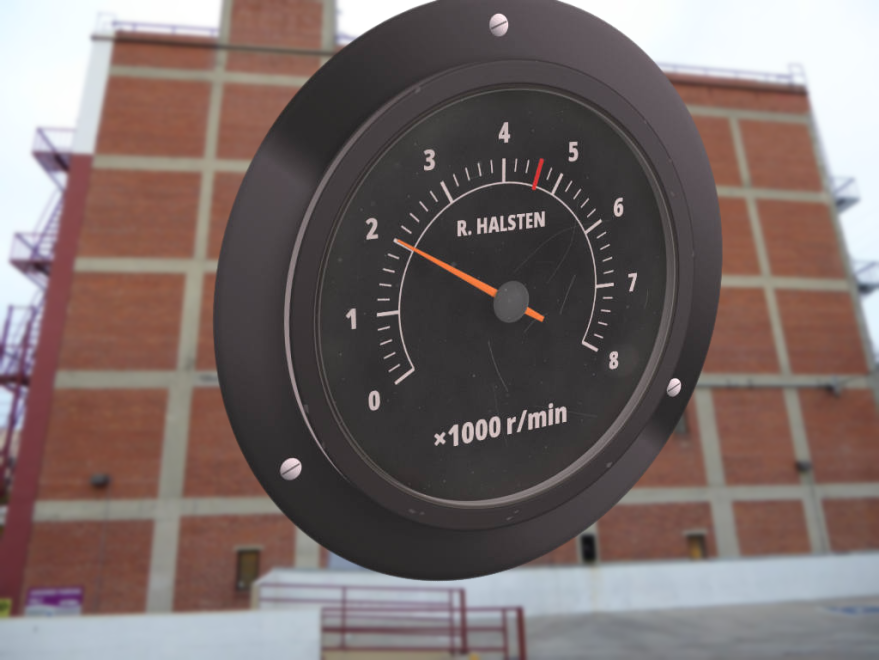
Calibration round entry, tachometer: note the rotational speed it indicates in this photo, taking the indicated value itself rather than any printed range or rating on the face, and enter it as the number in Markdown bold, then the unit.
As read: **2000** rpm
